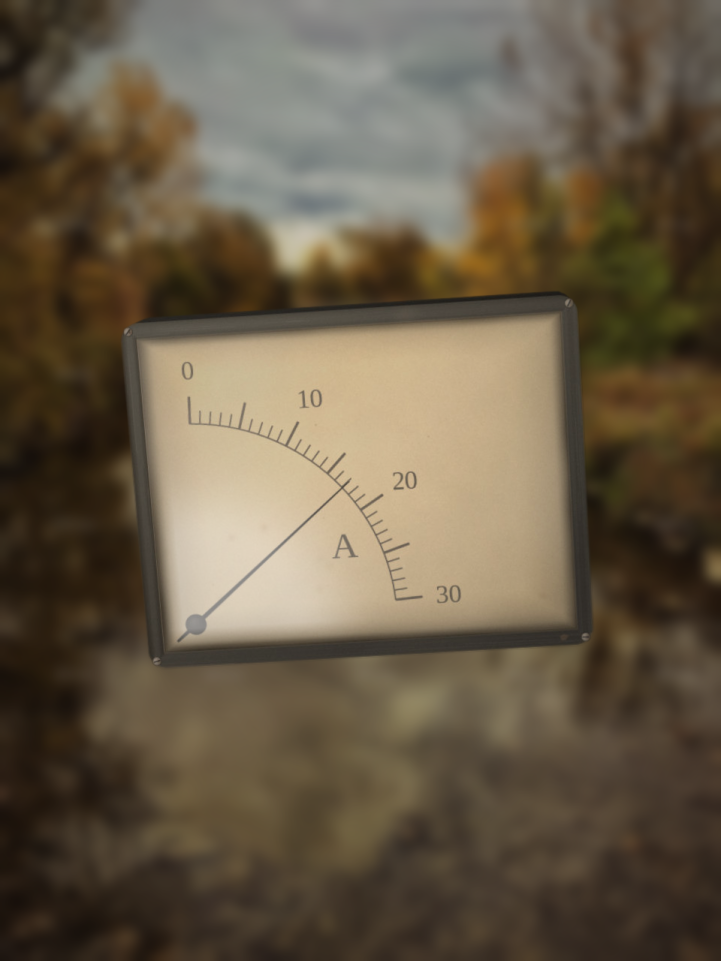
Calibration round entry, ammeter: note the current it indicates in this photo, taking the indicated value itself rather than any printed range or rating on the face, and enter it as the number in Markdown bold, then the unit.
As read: **17** A
